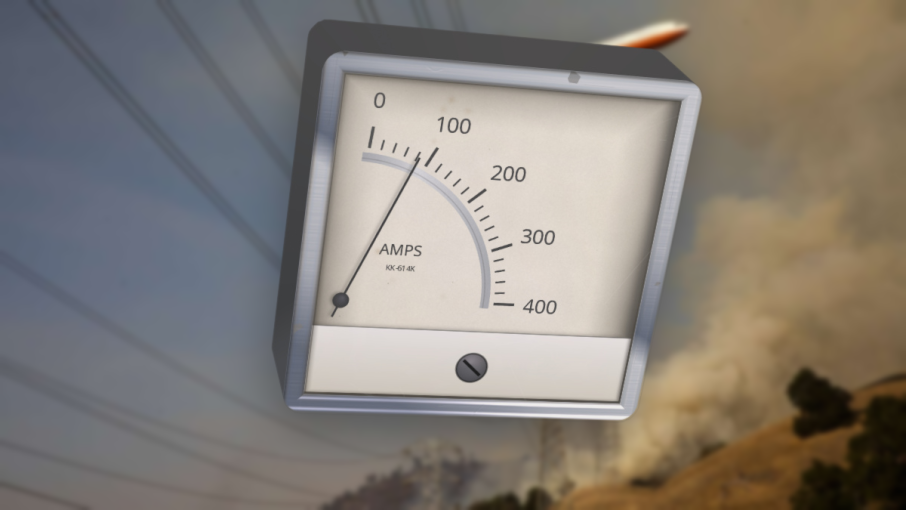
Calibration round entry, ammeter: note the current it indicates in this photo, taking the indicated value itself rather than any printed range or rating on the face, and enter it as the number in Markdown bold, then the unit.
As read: **80** A
